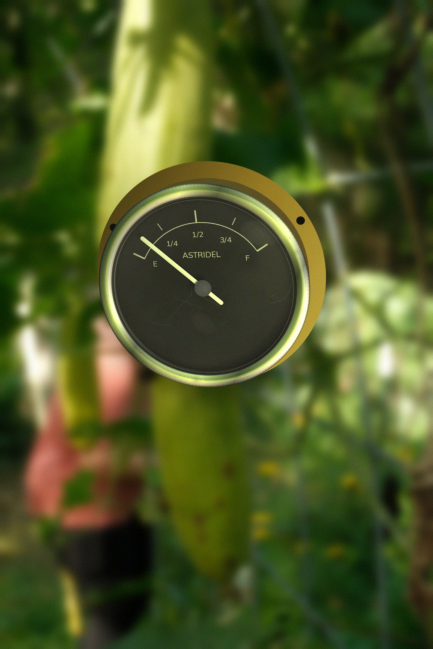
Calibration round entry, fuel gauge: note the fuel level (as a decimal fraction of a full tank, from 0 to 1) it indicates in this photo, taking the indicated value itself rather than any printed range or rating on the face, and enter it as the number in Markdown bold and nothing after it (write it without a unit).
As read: **0.125**
